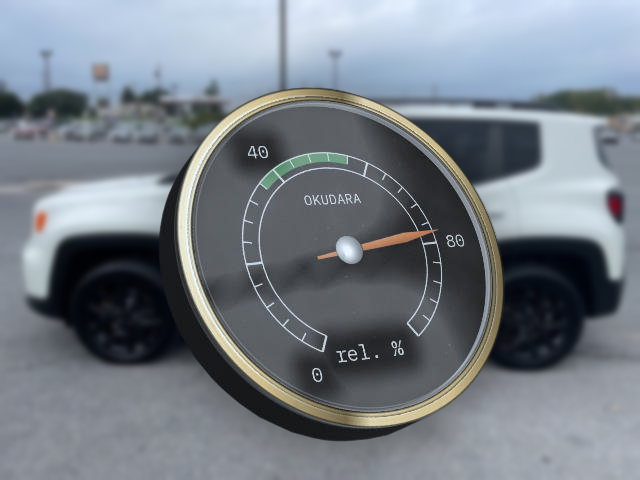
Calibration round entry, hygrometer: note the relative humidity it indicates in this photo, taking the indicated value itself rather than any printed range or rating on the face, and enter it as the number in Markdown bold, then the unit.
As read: **78** %
